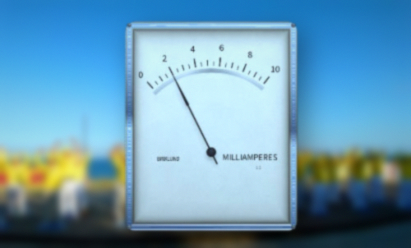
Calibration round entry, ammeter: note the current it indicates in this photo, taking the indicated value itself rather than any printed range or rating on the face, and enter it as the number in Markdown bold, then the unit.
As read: **2** mA
